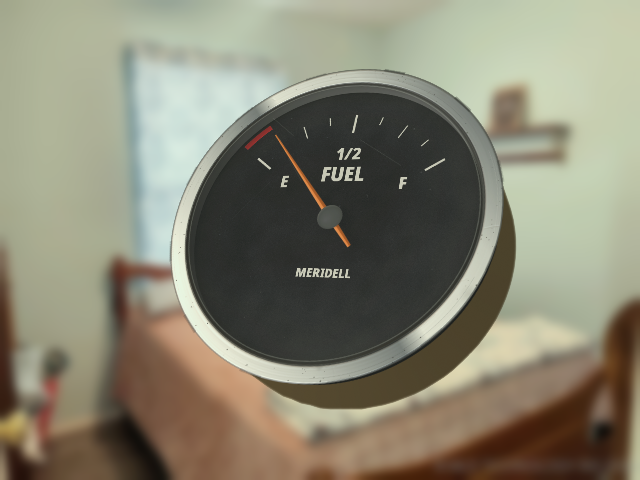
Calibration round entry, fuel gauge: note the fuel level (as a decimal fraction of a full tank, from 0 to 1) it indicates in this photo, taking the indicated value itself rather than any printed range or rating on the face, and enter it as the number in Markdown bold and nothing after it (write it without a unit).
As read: **0.125**
